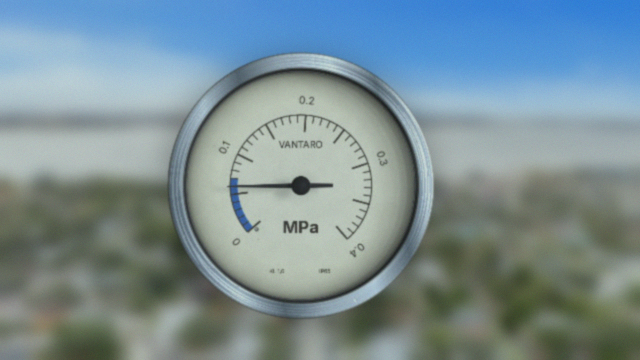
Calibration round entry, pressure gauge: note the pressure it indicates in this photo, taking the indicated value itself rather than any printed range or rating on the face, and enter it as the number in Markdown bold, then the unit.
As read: **0.06** MPa
